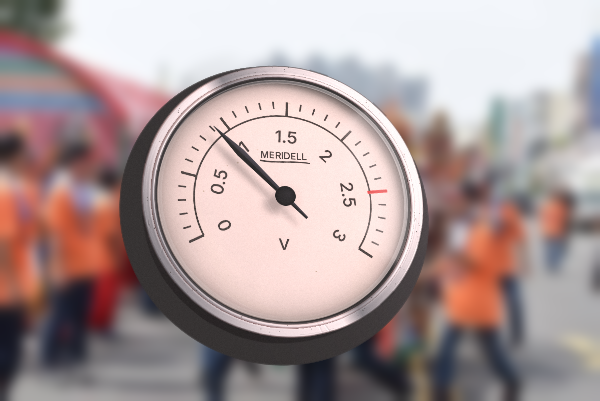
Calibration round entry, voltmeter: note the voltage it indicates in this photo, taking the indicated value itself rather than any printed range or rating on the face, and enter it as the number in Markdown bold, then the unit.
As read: **0.9** V
